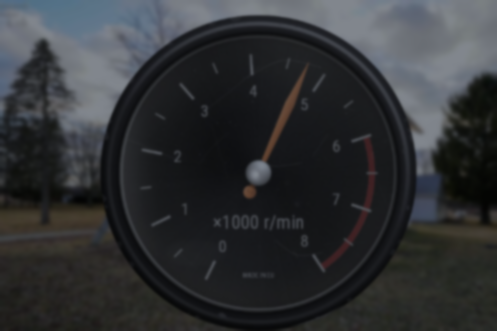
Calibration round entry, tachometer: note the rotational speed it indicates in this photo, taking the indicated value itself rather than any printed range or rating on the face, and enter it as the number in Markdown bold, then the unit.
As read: **4750** rpm
